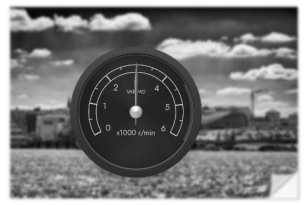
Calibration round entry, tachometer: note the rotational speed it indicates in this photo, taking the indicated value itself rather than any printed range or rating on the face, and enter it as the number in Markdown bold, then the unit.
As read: **3000** rpm
